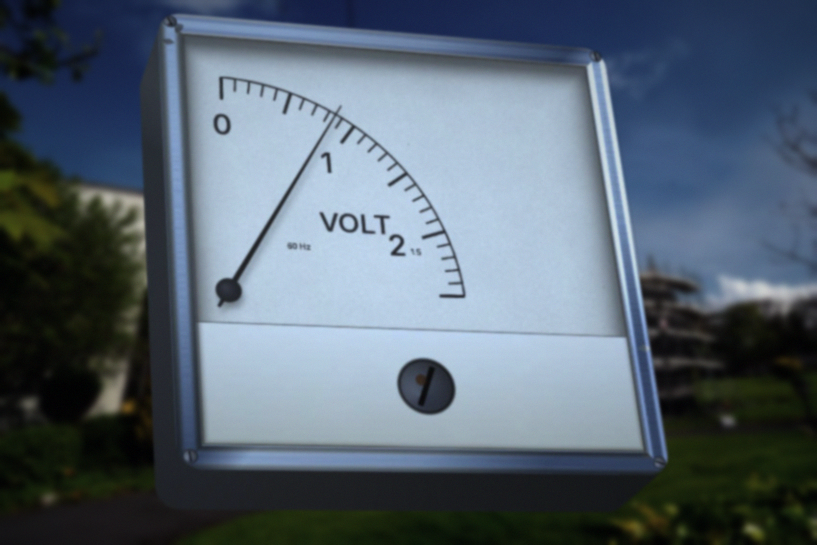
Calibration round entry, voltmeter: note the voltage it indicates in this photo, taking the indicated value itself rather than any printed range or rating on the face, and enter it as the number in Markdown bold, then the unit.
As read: **0.85** V
